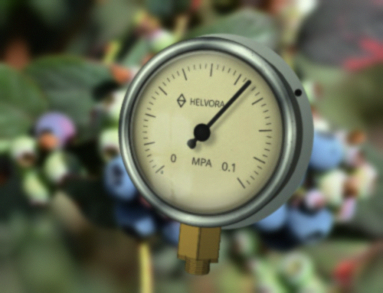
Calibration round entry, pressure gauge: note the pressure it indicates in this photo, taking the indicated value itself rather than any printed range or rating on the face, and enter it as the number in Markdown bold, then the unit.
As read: **0.064** MPa
